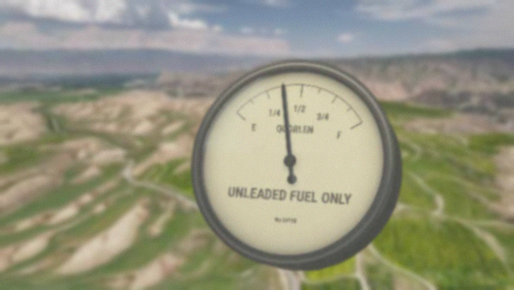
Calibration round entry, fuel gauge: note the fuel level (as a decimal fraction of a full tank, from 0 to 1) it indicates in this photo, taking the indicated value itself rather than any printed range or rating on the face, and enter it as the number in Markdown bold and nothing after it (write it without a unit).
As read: **0.375**
